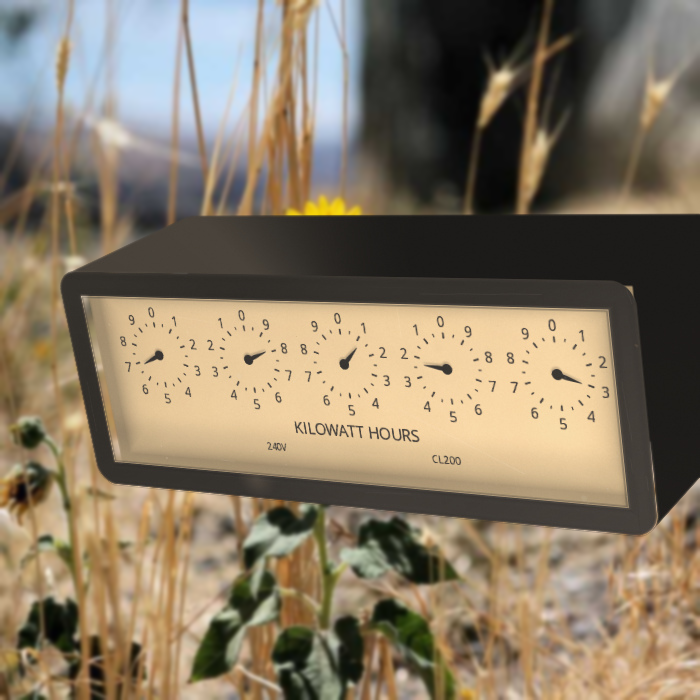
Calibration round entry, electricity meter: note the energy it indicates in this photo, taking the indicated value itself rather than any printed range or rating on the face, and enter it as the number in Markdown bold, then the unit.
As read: **68123** kWh
